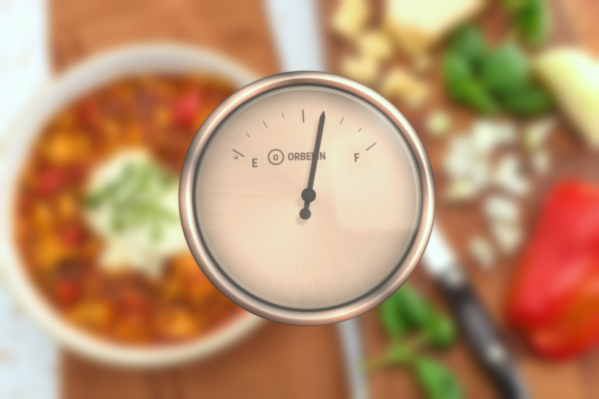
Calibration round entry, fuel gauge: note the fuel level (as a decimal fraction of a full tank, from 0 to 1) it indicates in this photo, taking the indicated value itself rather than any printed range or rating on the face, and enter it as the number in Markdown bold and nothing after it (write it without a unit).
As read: **0.625**
